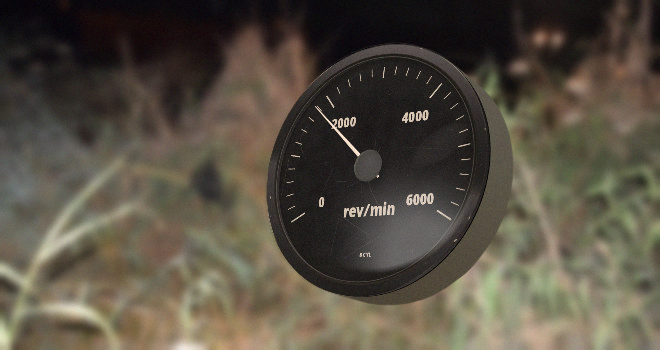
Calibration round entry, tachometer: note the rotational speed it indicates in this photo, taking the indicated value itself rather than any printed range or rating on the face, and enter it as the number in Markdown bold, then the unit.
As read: **1800** rpm
